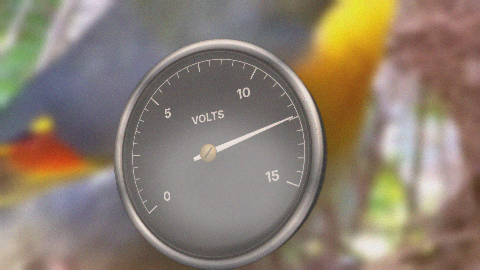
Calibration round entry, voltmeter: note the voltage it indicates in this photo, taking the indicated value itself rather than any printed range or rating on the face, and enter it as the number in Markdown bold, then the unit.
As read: **12.5** V
